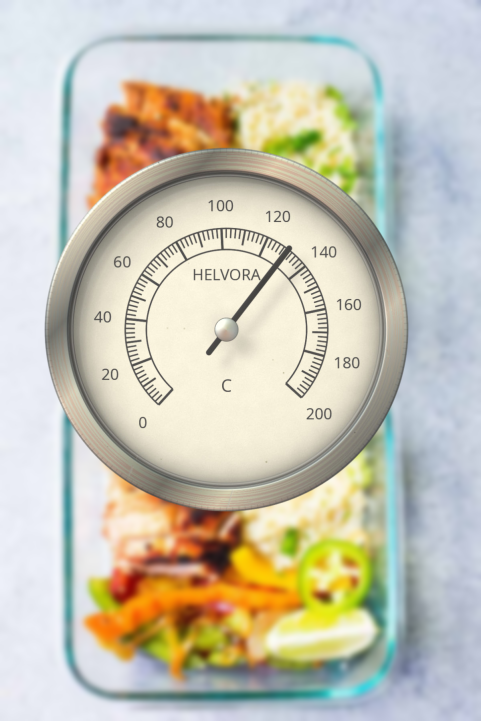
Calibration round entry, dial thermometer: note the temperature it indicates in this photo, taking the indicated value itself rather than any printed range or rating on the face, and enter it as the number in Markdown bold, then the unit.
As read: **130** °C
